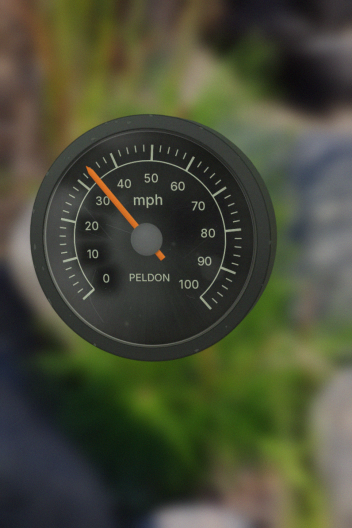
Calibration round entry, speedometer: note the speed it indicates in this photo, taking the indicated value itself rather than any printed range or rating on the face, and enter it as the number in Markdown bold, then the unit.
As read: **34** mph
